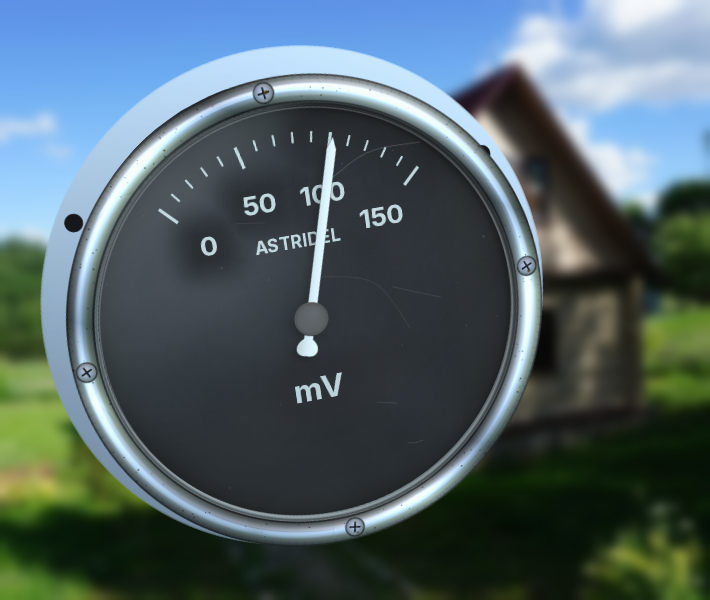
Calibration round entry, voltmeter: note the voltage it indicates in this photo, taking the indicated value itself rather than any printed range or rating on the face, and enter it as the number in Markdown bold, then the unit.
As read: **100** mV
